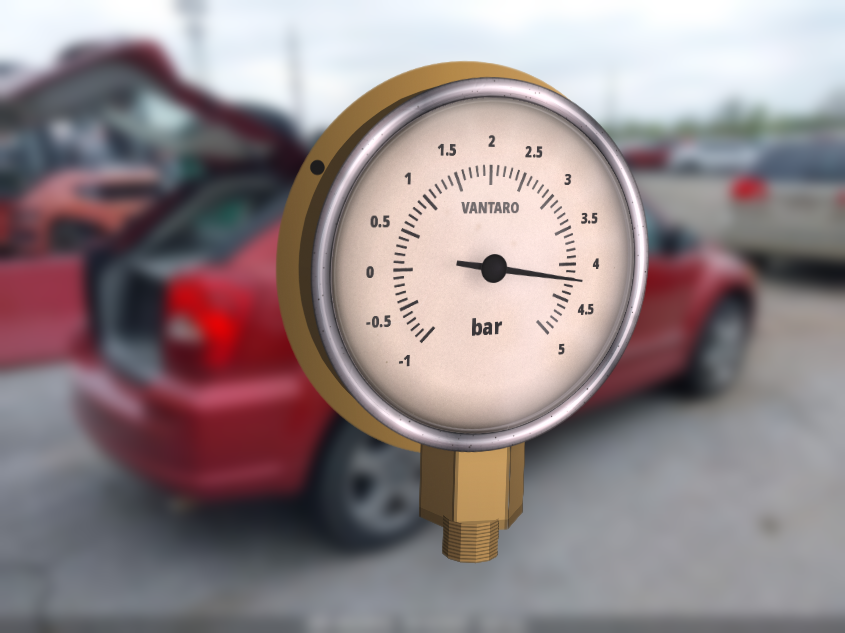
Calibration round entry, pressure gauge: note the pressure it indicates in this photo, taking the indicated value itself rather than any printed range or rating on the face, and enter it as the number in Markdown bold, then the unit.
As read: **4.2** bar
